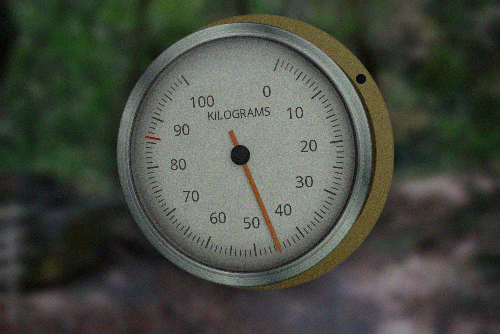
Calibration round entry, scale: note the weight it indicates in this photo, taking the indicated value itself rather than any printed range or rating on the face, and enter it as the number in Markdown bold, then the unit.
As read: **45** kg
